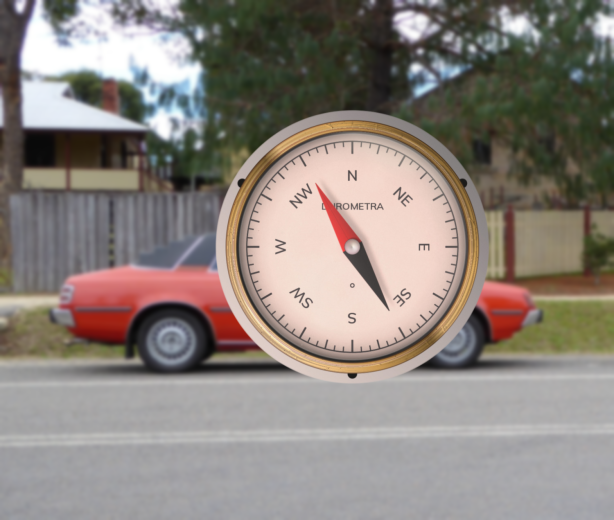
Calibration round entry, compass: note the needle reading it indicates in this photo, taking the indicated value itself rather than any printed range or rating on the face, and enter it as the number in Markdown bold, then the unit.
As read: **330** °
